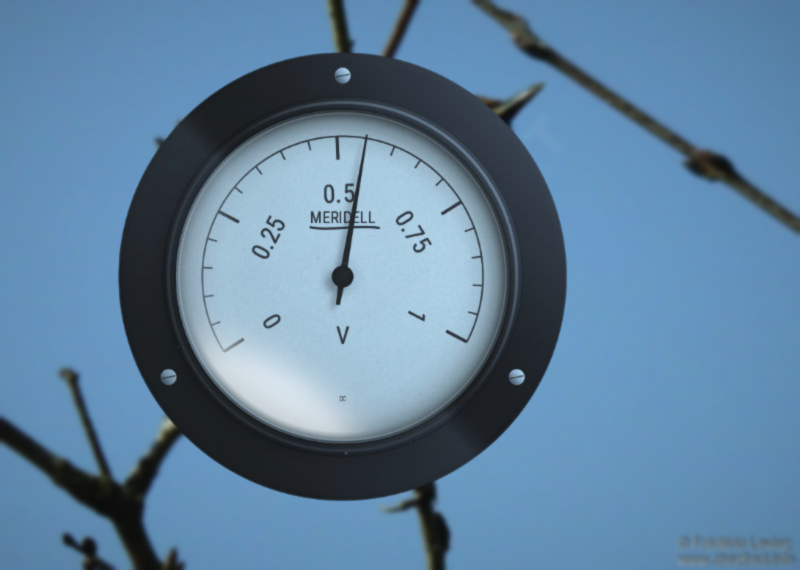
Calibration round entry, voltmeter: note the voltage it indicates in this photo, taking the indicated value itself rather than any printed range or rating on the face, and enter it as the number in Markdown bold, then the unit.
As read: **0.55** V
